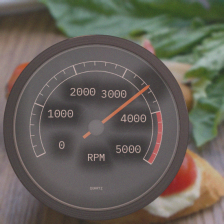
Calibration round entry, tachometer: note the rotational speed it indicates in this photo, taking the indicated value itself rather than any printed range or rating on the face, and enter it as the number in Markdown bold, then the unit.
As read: **3500** rpm
